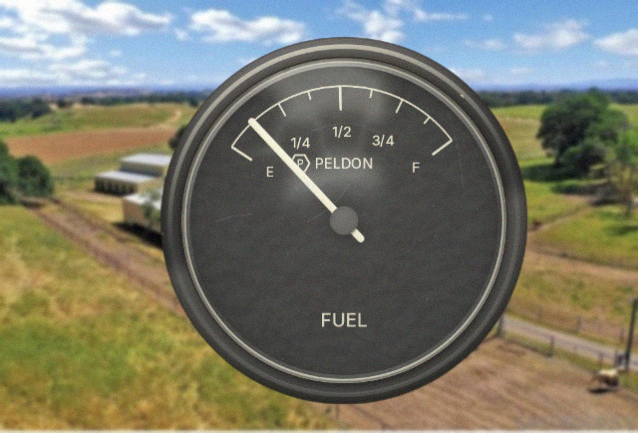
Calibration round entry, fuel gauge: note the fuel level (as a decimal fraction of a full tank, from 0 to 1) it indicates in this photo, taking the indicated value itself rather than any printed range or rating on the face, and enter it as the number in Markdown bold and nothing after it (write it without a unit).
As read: **0.125**
